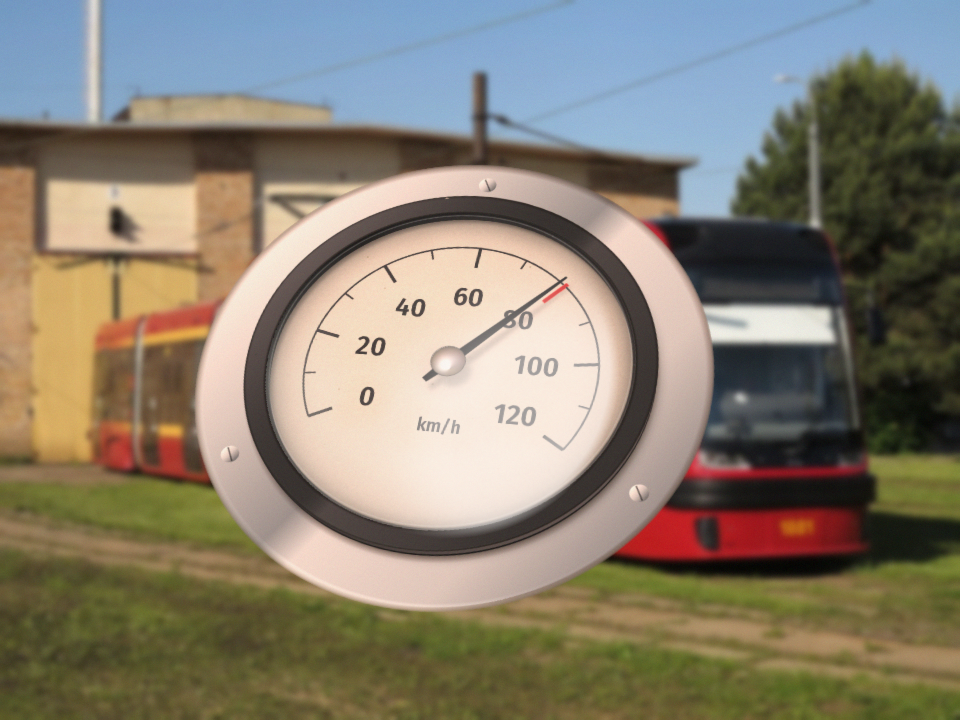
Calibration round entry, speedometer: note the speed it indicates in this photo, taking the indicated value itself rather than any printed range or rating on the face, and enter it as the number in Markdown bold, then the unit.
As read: **80** km/h
